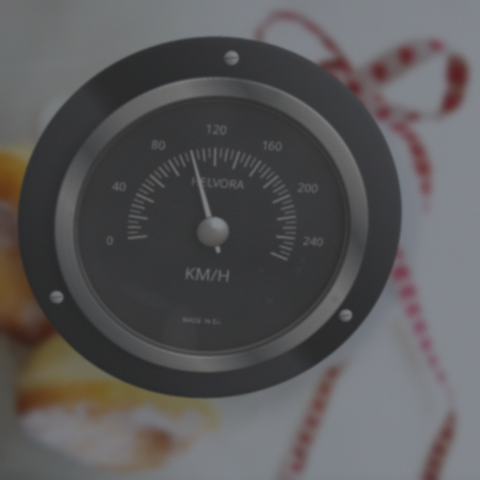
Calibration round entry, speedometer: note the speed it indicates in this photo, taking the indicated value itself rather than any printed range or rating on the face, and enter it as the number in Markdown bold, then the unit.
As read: **100** km/h
